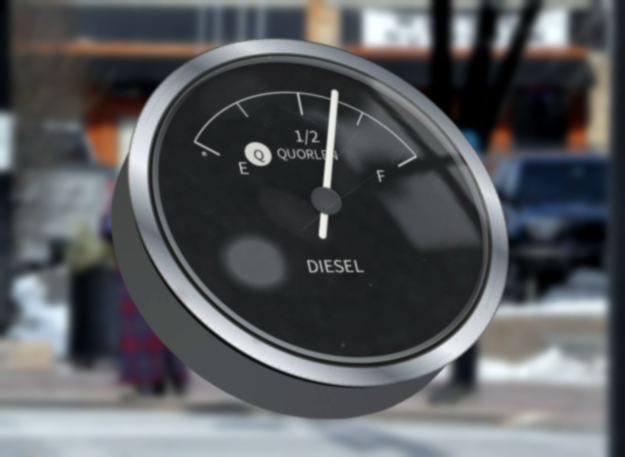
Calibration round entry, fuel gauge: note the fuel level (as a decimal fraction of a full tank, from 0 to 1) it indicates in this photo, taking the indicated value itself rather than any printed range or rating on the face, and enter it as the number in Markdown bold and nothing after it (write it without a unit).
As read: **0.625**
